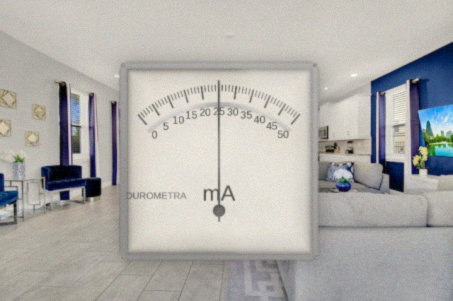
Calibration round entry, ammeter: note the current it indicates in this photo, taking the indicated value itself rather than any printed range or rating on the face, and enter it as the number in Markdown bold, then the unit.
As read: **25** mA
